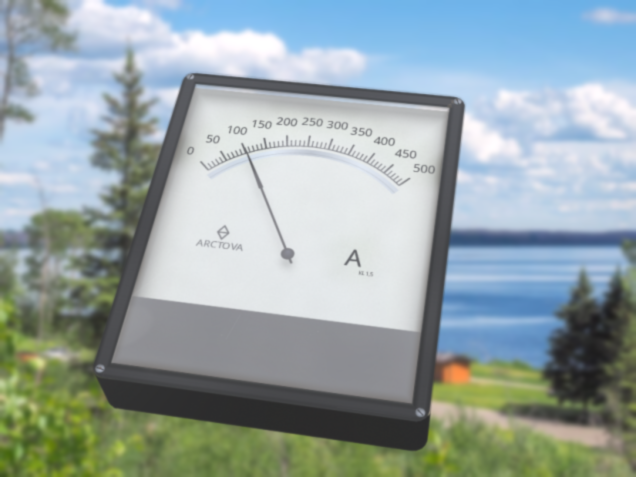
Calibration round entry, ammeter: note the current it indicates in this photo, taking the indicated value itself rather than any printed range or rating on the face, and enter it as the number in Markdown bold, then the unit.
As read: **100** A
